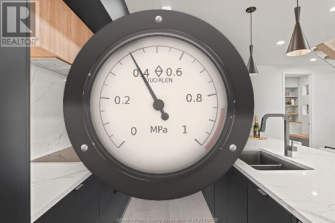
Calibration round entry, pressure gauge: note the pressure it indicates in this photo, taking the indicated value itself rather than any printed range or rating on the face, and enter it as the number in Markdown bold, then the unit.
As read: **0.4** MPa
